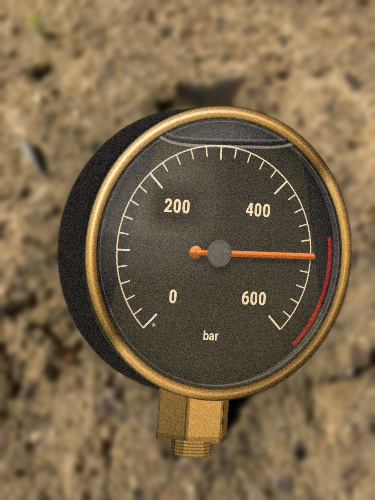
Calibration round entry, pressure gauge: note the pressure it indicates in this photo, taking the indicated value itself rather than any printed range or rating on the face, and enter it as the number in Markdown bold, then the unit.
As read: **500** bar
